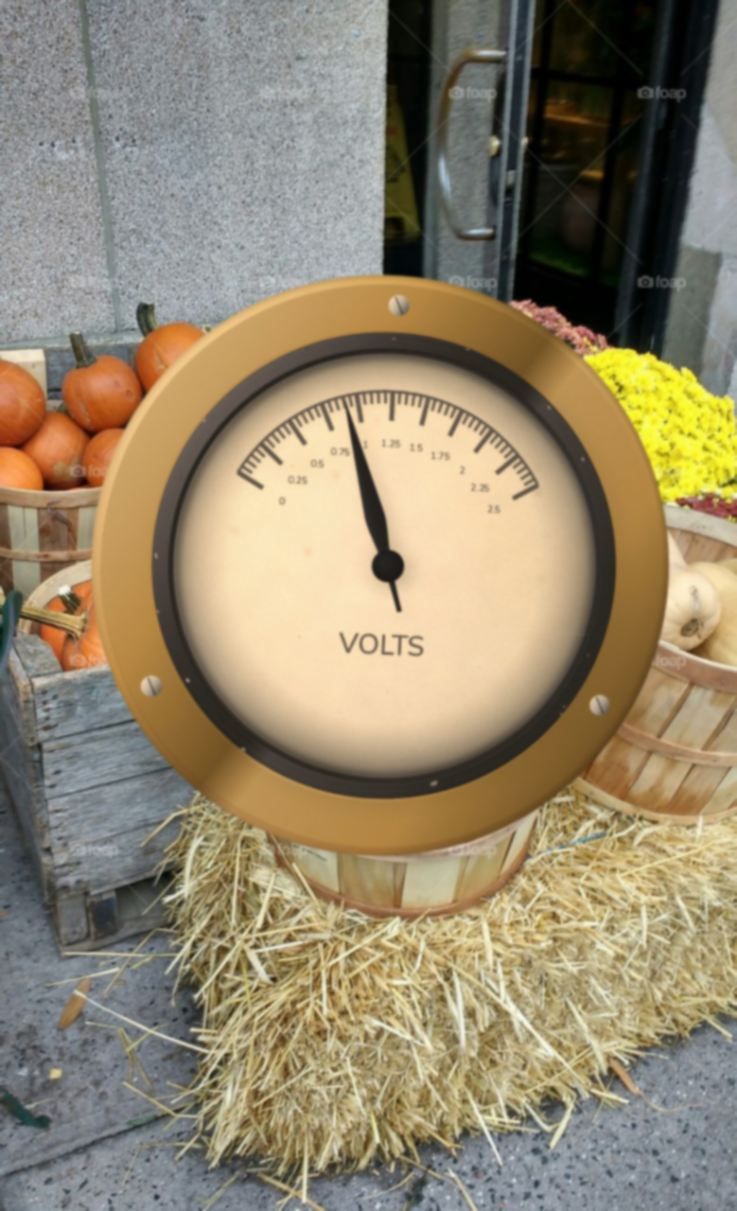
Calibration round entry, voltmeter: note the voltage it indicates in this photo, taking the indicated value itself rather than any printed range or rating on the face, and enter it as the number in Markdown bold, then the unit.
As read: **0.9** V
